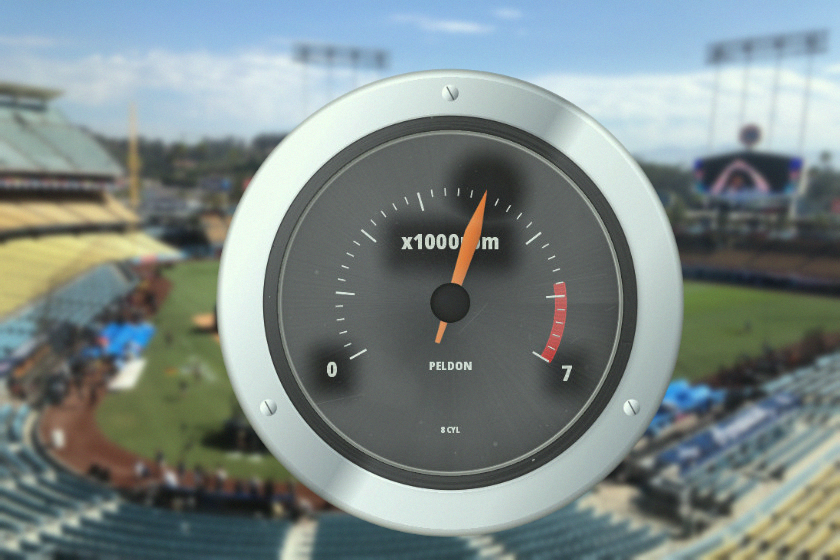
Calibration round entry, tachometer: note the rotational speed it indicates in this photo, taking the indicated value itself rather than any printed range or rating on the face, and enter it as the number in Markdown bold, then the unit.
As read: **4000** rpm
